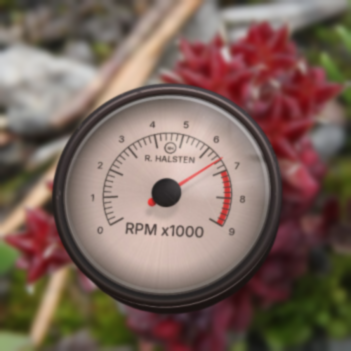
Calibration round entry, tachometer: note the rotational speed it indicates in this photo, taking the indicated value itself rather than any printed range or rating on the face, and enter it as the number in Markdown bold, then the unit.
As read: **6600** rpm
